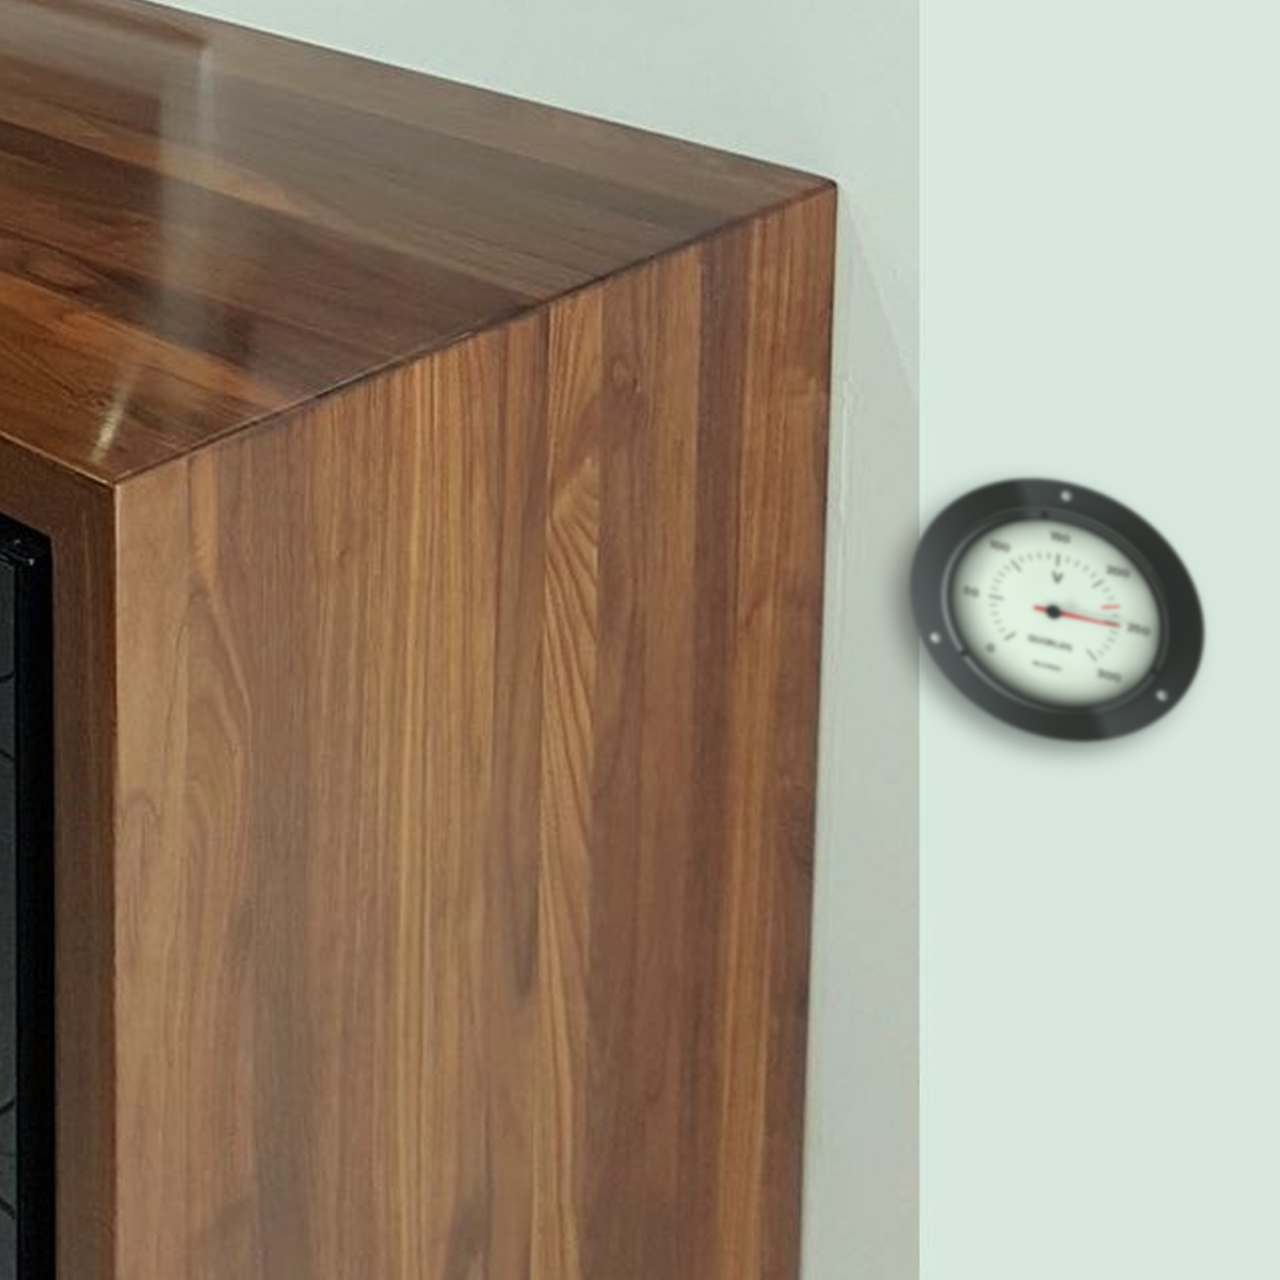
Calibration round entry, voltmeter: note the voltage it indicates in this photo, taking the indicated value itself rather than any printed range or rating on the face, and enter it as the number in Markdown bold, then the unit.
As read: **250** V
